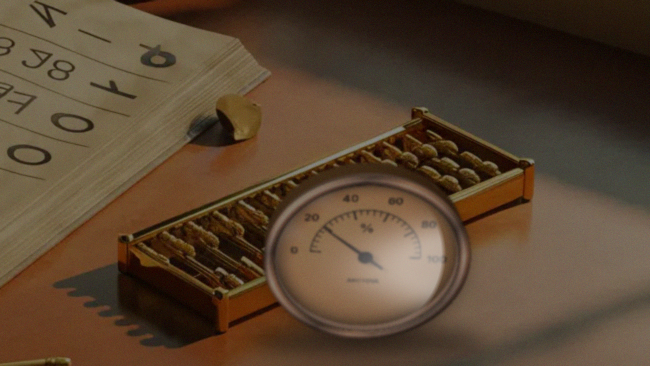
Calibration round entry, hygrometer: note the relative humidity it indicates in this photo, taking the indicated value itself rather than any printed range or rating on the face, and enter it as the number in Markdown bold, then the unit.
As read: **20** %
